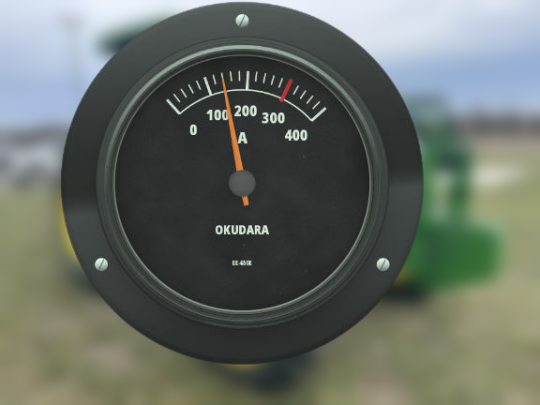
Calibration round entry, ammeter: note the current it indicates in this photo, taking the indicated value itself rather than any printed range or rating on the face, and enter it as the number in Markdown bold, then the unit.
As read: **140** A
